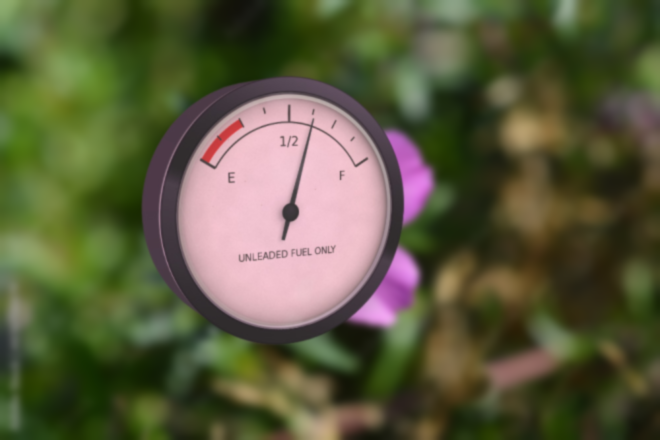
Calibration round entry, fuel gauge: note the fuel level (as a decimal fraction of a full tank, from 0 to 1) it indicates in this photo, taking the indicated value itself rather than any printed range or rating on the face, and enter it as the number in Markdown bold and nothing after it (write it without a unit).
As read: **0.625**
